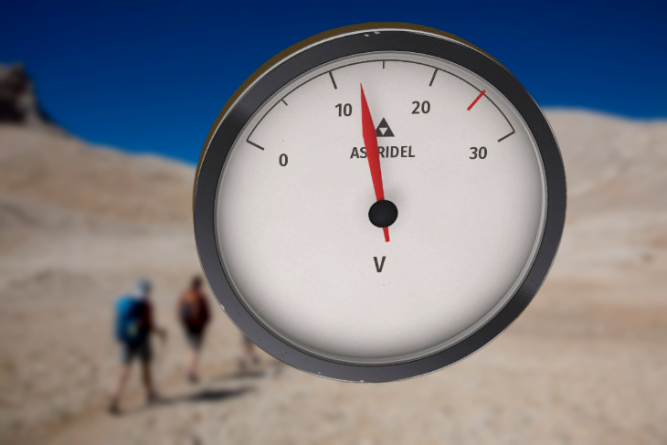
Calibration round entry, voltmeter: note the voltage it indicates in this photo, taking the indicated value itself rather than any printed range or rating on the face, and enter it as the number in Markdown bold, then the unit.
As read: **12.5** V
